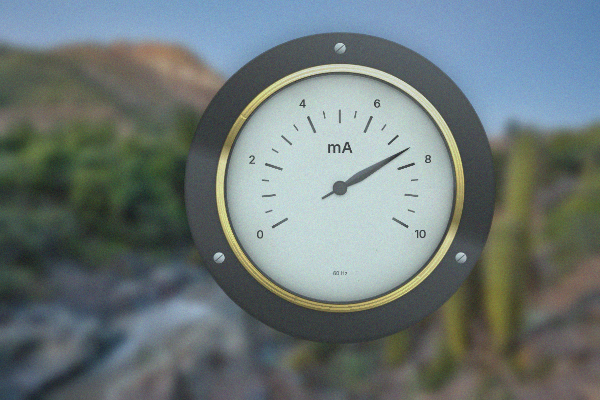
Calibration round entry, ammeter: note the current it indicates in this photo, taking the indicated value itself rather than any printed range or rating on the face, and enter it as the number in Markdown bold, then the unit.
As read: **7.5** mA
